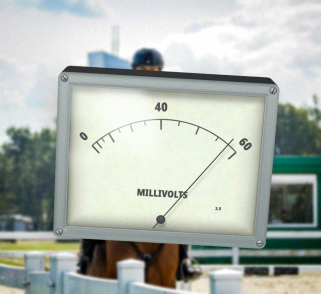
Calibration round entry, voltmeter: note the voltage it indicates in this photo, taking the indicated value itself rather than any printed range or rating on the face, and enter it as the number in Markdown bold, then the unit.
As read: **57.5** mV
